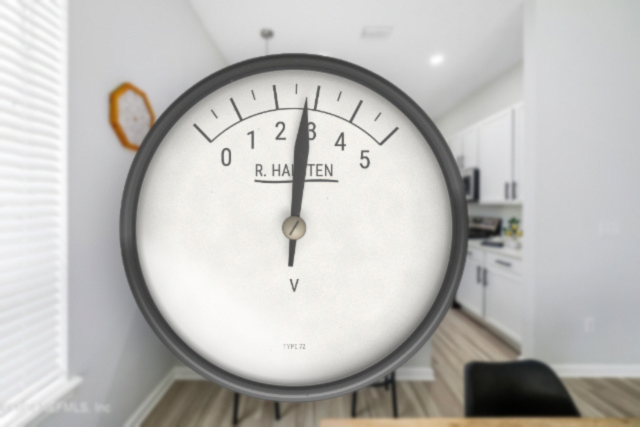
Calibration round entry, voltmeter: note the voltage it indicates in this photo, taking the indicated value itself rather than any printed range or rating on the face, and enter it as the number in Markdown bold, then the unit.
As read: **2.75** V
